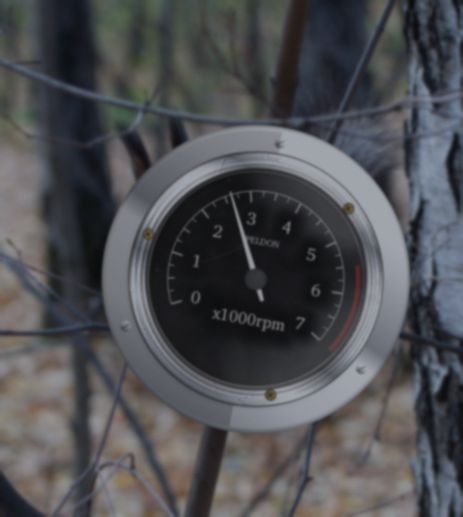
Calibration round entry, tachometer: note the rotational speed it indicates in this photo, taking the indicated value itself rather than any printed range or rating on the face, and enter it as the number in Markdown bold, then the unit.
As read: **2625** rpm
